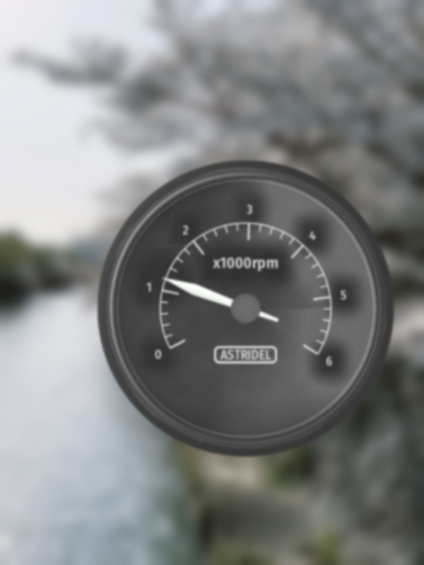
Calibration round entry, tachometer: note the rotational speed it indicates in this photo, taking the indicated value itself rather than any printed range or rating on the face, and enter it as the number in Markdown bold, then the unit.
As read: **1200** rpm
